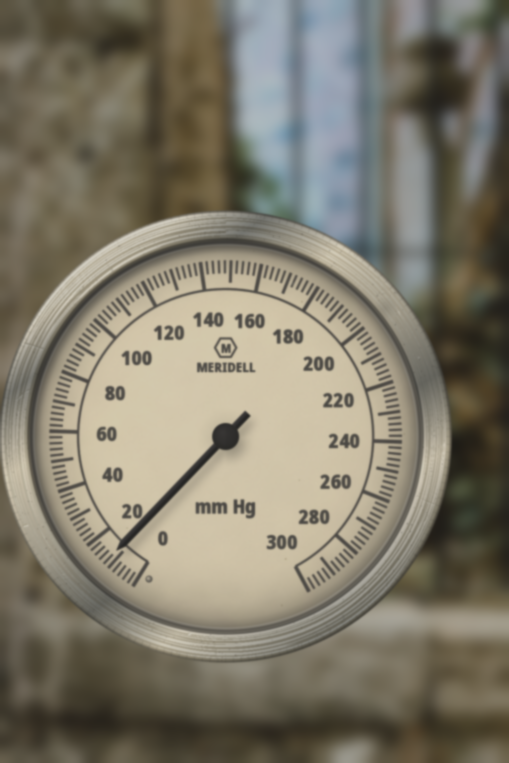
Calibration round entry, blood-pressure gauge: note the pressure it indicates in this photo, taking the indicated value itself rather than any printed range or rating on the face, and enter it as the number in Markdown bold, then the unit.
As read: **12** mmHg
